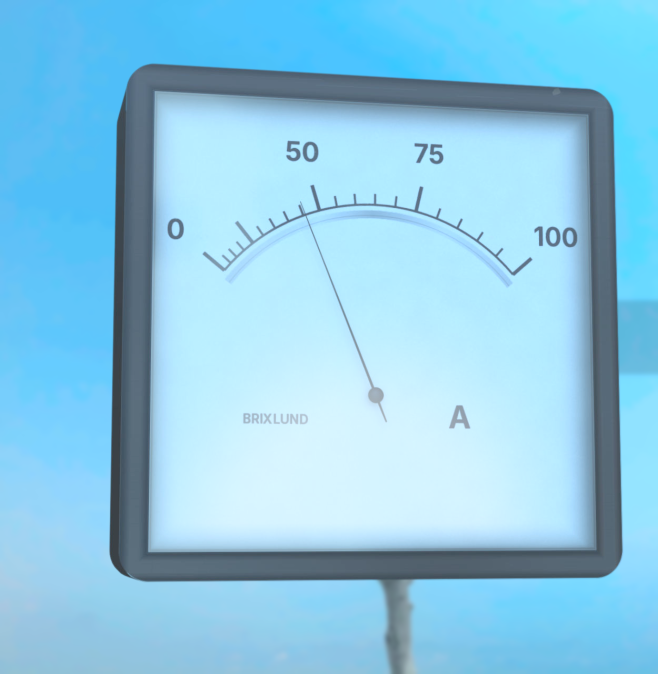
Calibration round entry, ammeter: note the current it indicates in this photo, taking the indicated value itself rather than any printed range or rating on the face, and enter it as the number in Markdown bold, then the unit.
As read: **45** A
